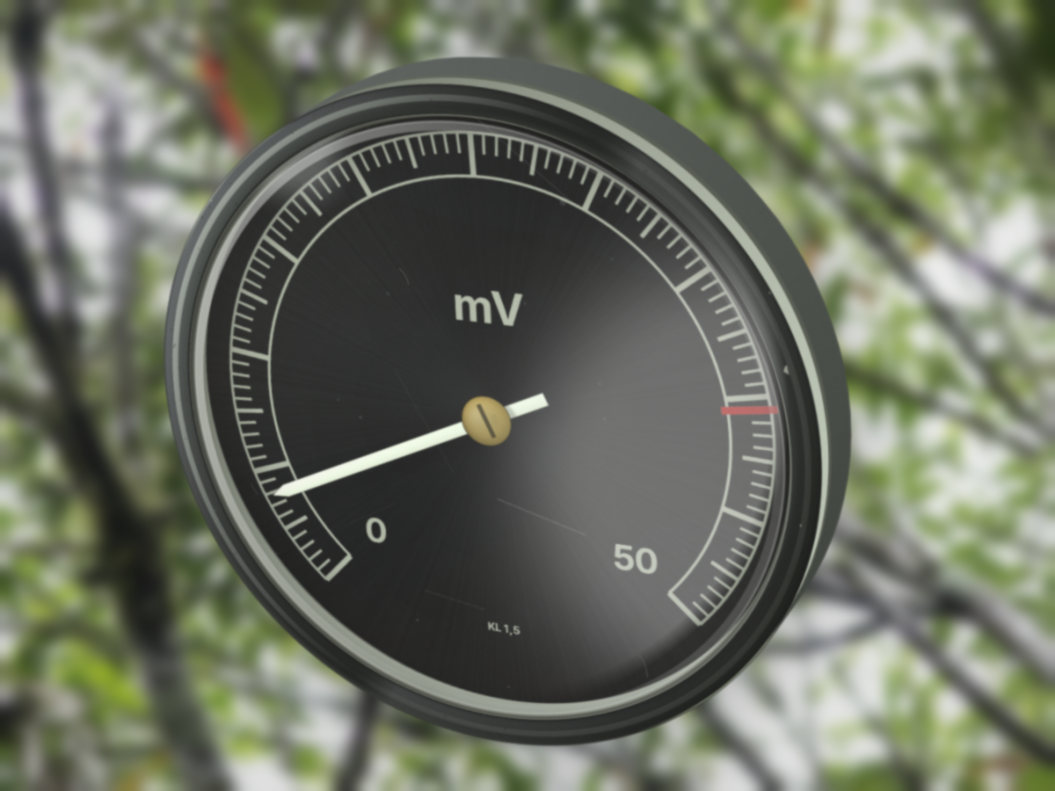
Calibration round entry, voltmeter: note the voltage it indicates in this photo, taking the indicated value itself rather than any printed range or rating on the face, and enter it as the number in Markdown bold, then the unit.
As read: **4** mV
